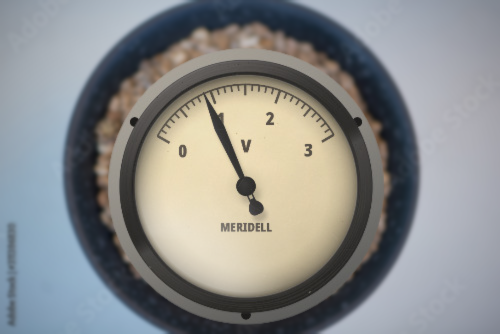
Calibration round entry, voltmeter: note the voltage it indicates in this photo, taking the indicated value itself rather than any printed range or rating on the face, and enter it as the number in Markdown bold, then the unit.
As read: **0.9** V
